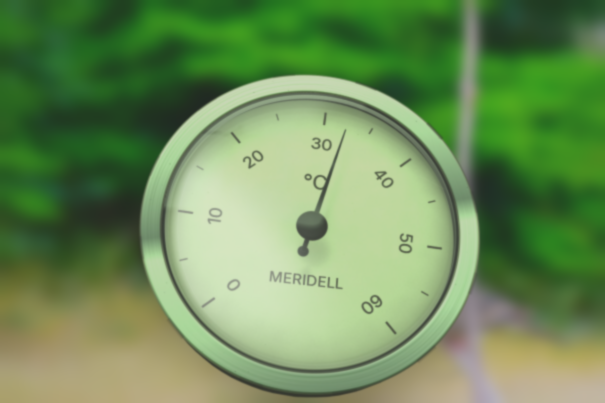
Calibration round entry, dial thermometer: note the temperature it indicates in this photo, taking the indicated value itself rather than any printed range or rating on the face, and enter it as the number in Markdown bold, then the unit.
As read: **32.5** °C
